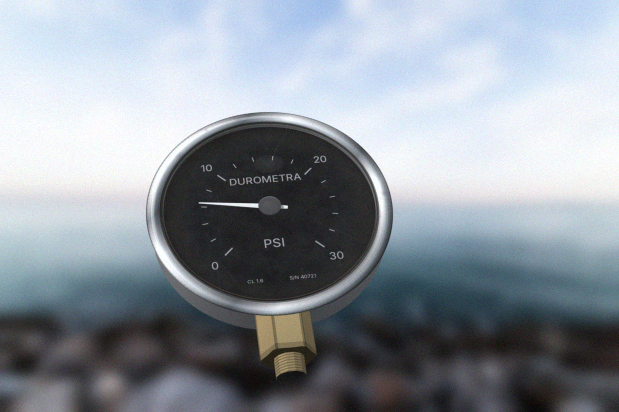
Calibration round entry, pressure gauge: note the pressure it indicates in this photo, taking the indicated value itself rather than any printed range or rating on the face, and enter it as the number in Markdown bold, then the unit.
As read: **6** psi
